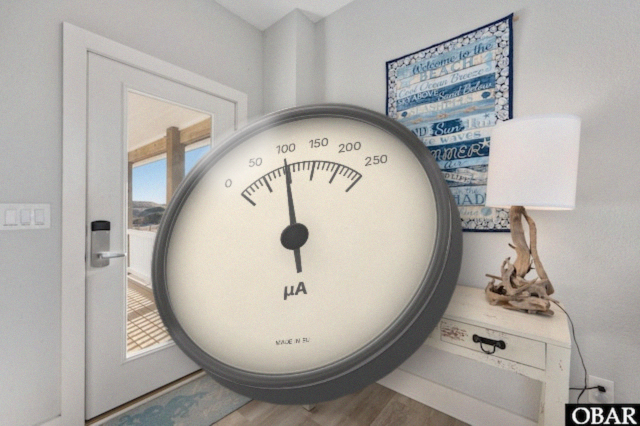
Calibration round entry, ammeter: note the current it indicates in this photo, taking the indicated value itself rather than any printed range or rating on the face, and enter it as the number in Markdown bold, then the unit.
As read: **100** µA
